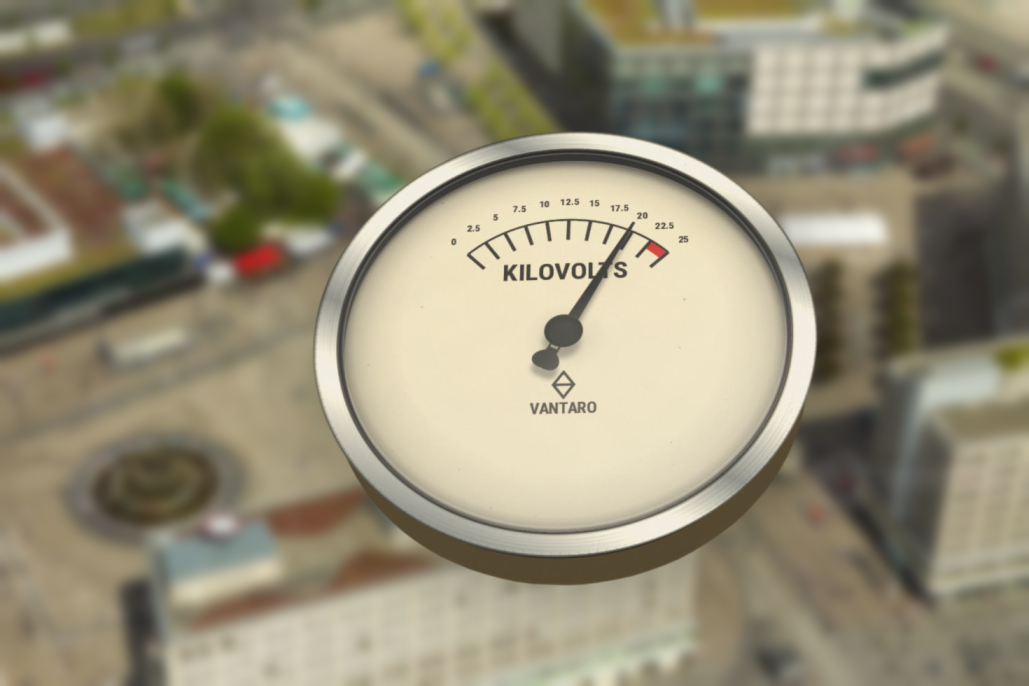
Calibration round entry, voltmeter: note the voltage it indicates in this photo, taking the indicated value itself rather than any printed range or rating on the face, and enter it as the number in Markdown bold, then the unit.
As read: **20** kV
